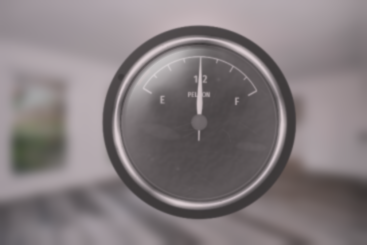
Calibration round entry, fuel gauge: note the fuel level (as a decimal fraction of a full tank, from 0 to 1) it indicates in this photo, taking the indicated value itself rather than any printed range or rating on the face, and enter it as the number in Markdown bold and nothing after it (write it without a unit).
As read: **0.5**
